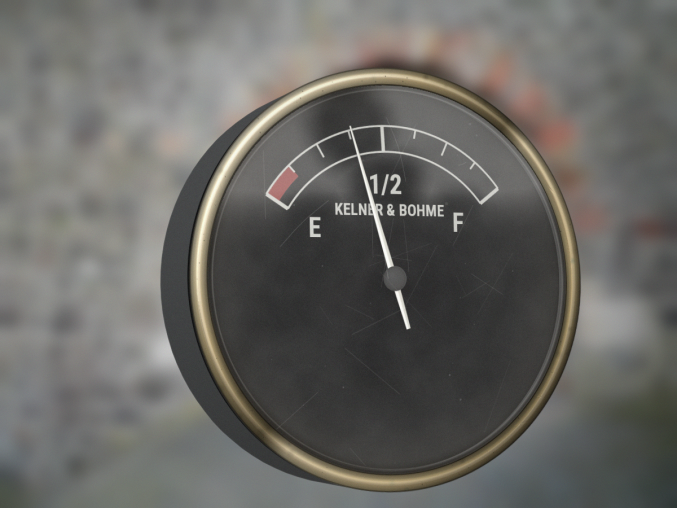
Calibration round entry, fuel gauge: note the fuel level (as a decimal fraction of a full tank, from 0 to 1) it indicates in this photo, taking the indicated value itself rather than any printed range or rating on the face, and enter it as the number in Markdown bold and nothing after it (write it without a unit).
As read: **0.375**
